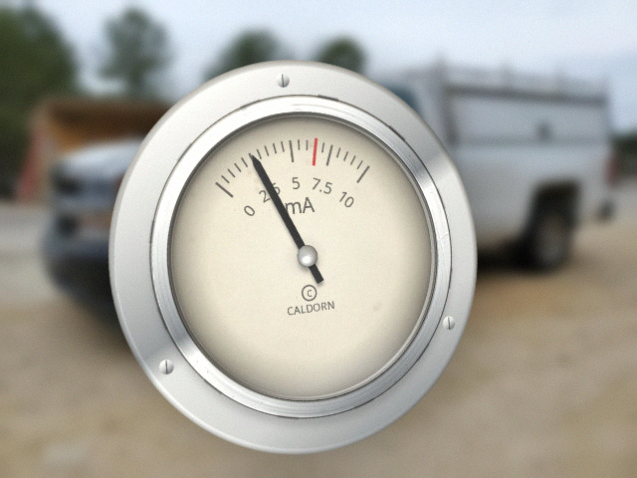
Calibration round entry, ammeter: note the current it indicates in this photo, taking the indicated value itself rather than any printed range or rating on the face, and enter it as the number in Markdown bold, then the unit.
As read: **2.5** mA
